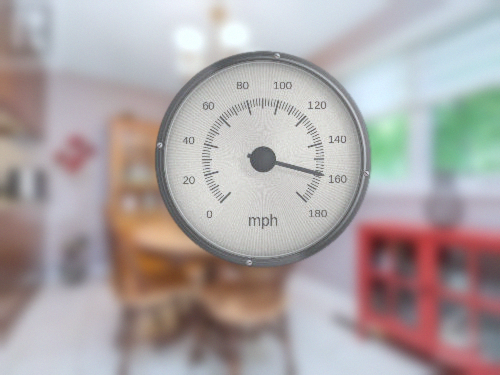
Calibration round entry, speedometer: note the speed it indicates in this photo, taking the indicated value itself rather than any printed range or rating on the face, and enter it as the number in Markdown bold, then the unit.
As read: **160** mph
